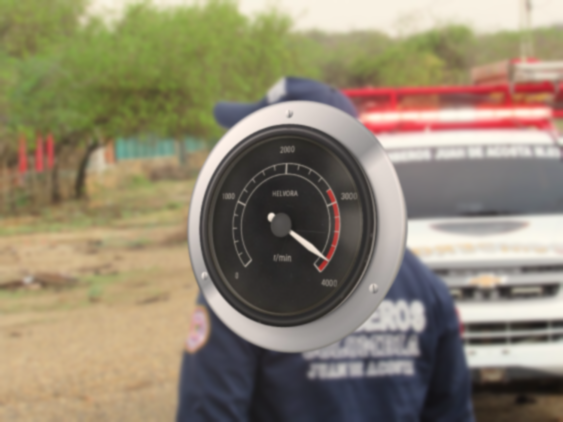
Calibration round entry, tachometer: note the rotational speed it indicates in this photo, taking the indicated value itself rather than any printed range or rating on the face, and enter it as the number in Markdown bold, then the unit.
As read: **3800** rpm
